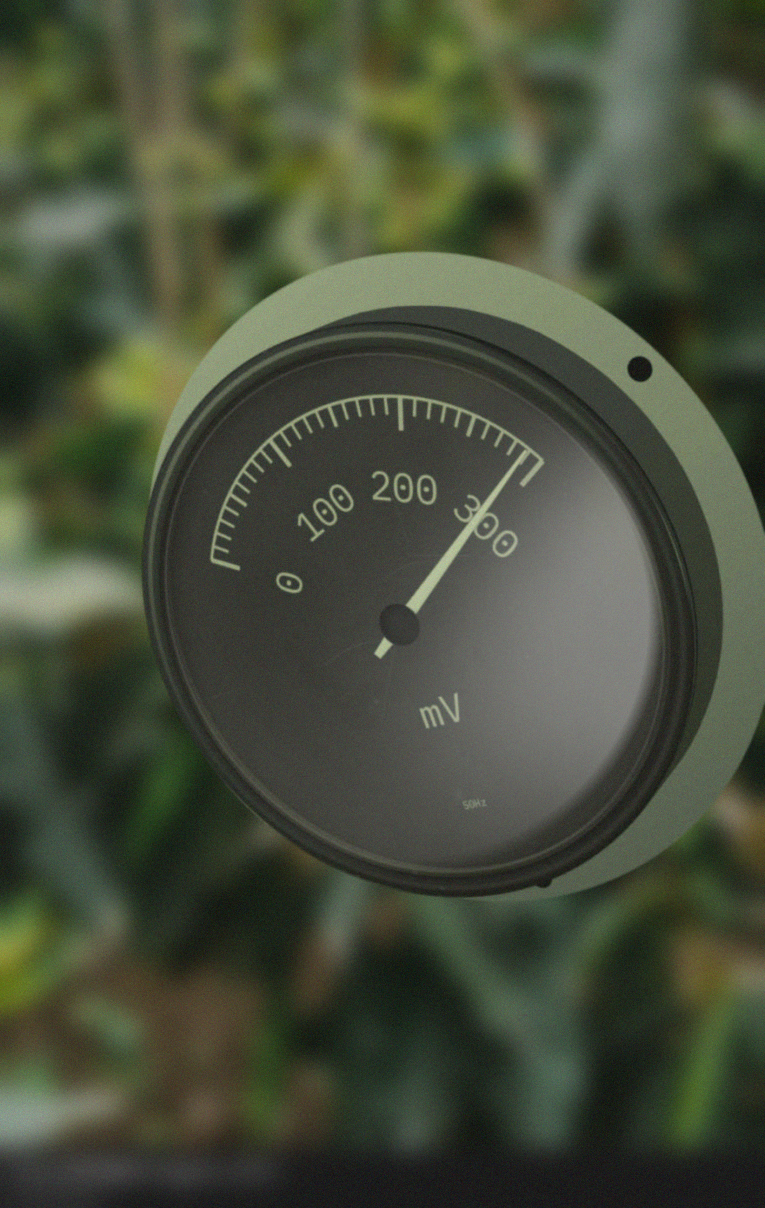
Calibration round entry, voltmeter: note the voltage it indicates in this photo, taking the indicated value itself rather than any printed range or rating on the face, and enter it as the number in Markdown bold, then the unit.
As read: **290** mV
